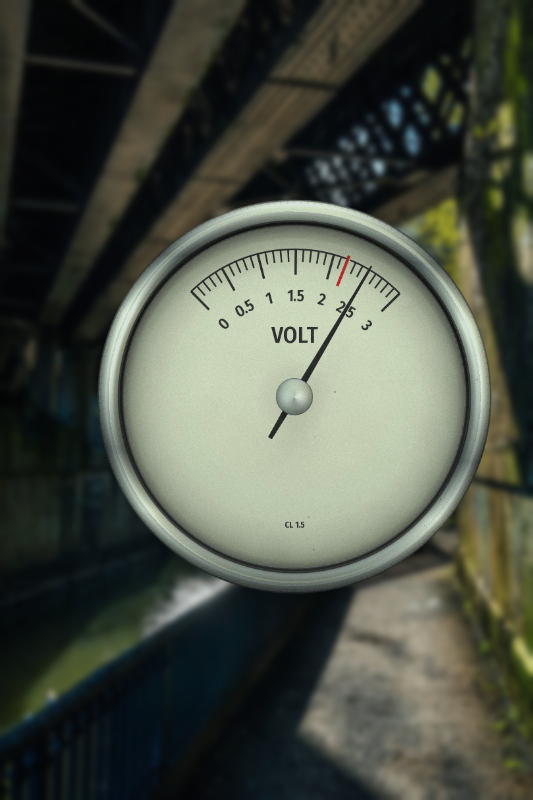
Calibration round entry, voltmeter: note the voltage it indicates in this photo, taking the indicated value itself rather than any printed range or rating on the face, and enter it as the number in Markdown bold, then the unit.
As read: **2.5** V
